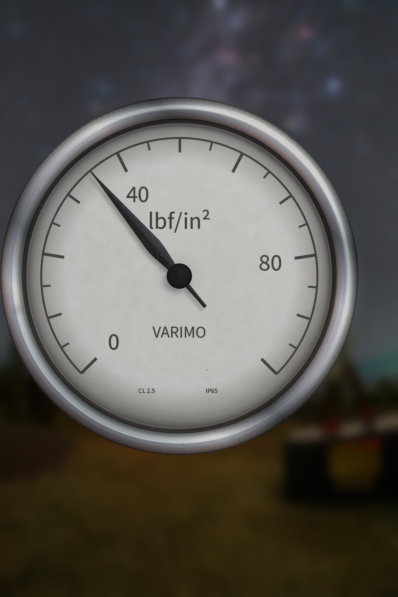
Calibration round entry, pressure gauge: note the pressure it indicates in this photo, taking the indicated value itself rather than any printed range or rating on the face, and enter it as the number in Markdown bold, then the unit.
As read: **35** psi
